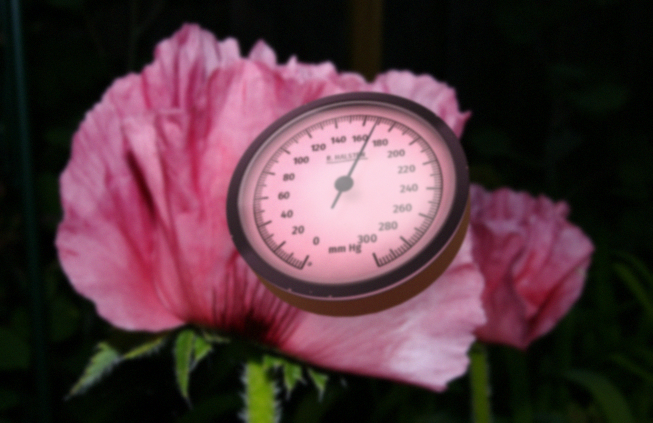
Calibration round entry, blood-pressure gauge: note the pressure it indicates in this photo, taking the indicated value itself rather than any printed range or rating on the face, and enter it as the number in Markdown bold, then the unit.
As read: **170** mmHg
